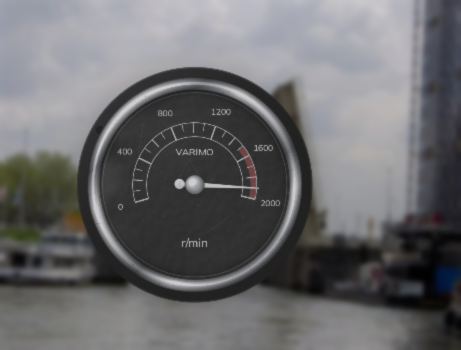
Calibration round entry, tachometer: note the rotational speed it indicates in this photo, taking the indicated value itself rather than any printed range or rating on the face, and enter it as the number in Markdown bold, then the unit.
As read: **1900** rpm
